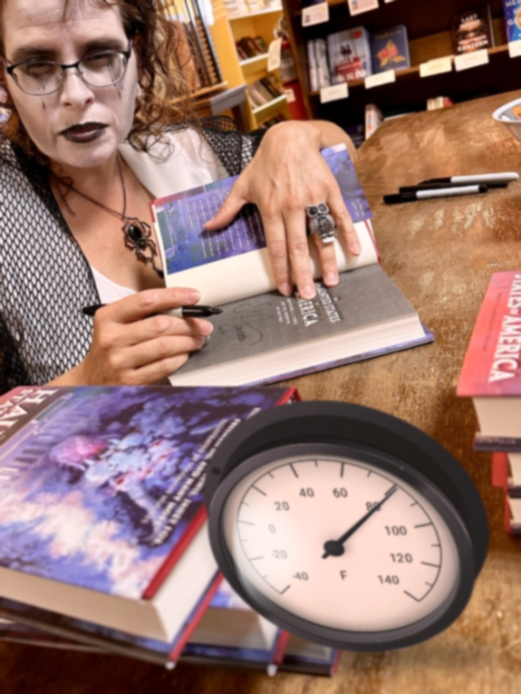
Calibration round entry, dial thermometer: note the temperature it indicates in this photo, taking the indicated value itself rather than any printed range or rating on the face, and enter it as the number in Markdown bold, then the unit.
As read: **80** °F
